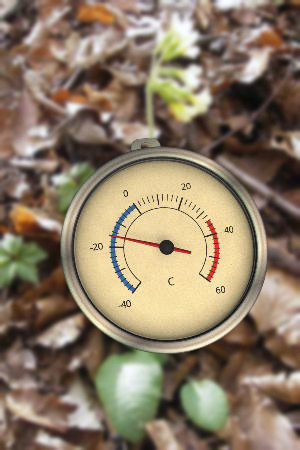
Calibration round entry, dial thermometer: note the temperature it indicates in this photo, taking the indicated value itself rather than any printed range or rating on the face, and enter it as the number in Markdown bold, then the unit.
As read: **-16** °C
